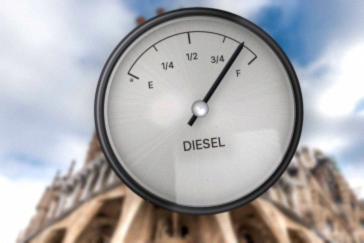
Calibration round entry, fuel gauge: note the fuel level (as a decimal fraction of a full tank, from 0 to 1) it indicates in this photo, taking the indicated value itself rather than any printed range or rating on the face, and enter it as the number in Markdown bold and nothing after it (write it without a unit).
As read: **0.875**
